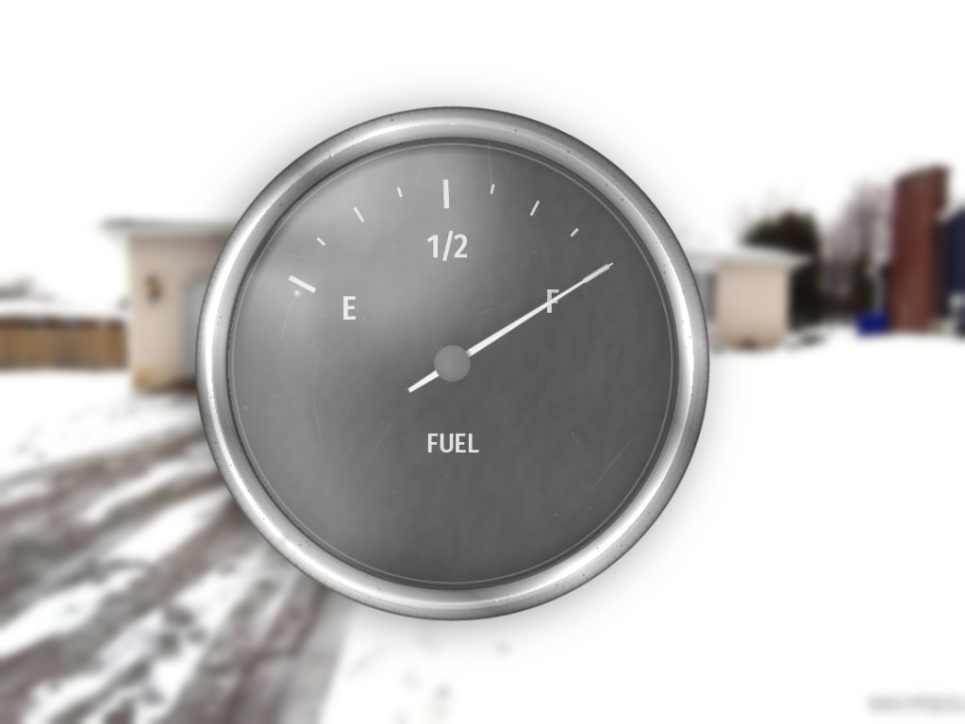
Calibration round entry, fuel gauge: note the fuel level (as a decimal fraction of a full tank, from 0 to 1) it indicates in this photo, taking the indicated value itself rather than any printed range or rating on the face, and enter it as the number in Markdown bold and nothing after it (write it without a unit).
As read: **1**
